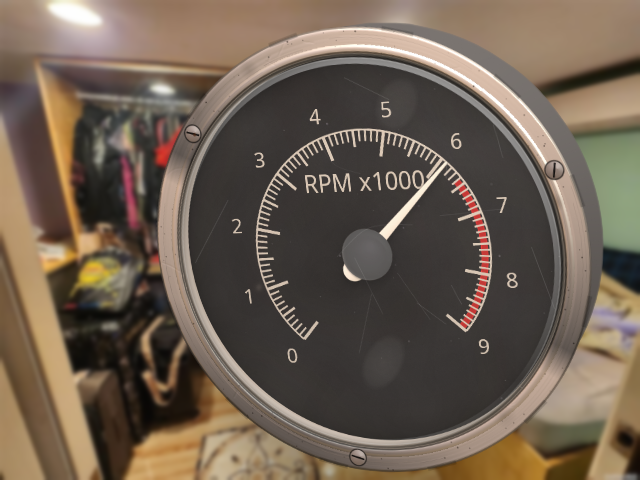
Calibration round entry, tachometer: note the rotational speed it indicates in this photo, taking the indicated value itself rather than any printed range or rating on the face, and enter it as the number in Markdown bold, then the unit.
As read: **6100** rpm
